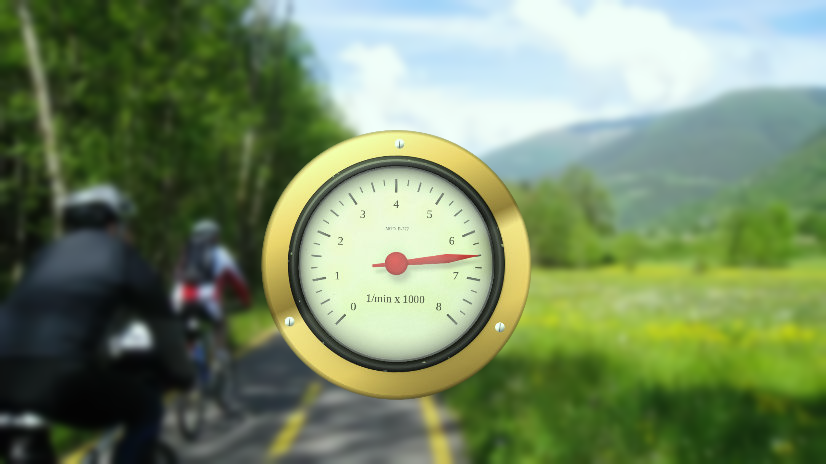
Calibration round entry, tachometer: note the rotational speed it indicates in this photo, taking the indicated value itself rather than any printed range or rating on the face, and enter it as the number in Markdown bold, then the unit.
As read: **6500** rpm
